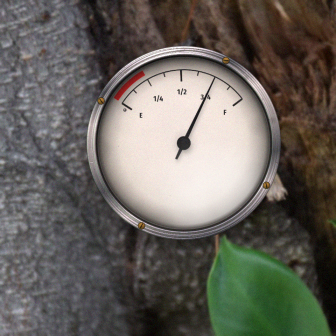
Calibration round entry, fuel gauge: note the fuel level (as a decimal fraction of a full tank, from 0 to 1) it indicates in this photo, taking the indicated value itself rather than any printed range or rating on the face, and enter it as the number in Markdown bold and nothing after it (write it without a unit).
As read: **0.75**
